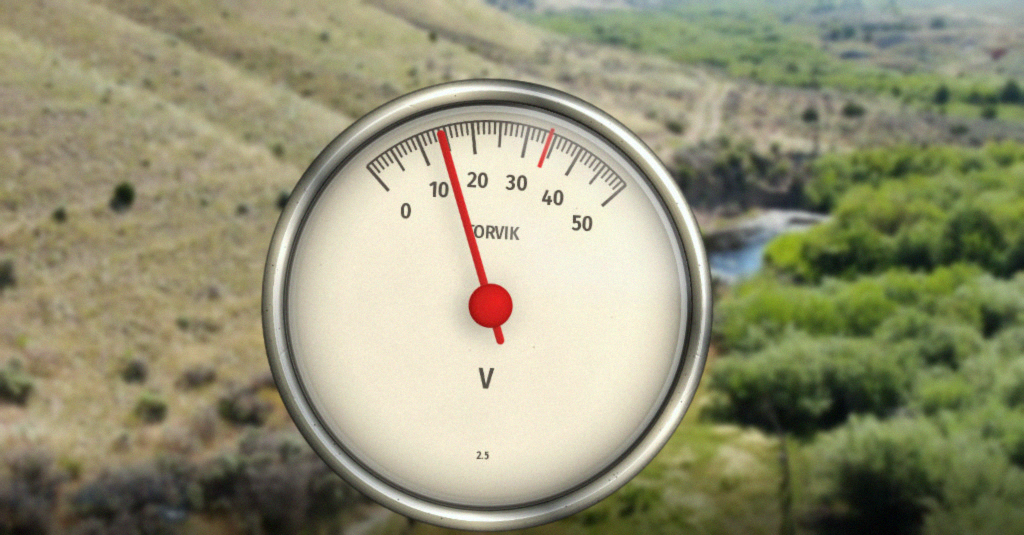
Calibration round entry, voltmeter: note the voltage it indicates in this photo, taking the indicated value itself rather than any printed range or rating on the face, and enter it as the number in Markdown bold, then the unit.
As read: **14** V
